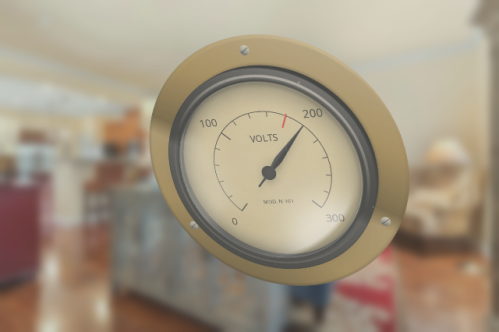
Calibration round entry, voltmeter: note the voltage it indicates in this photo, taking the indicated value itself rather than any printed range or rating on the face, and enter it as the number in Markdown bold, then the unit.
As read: **200** V
